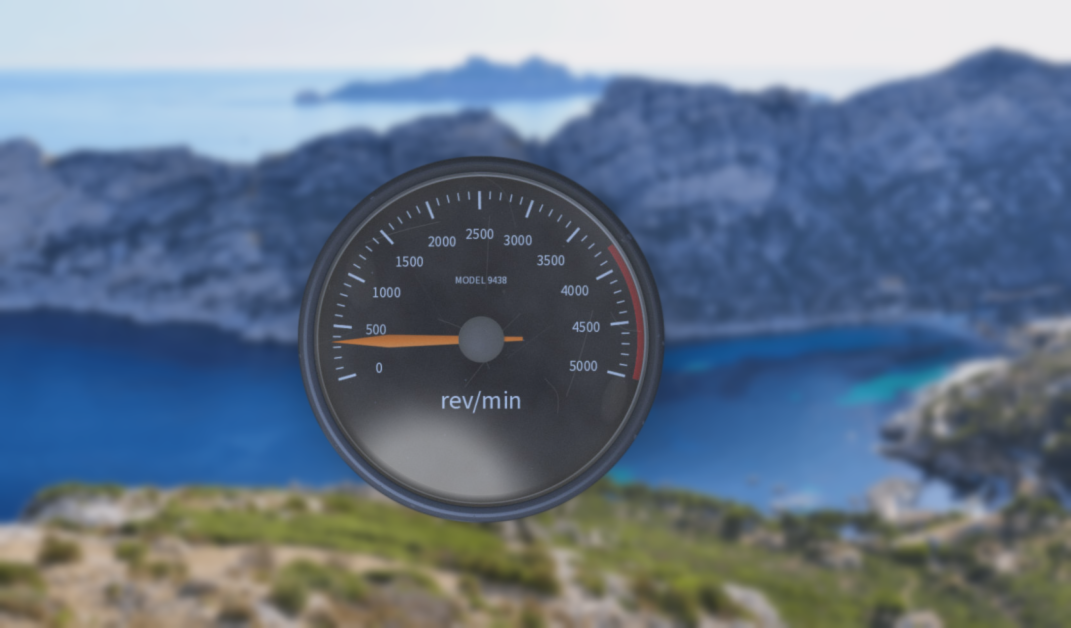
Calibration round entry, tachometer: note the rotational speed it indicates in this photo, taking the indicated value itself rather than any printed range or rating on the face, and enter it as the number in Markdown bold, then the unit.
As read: **350** rpm
